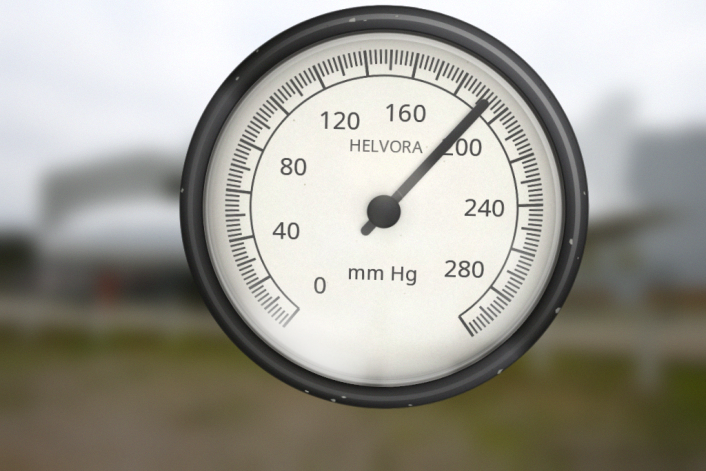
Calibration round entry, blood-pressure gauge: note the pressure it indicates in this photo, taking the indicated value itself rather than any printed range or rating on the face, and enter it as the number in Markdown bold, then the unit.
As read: **192** mmHg
